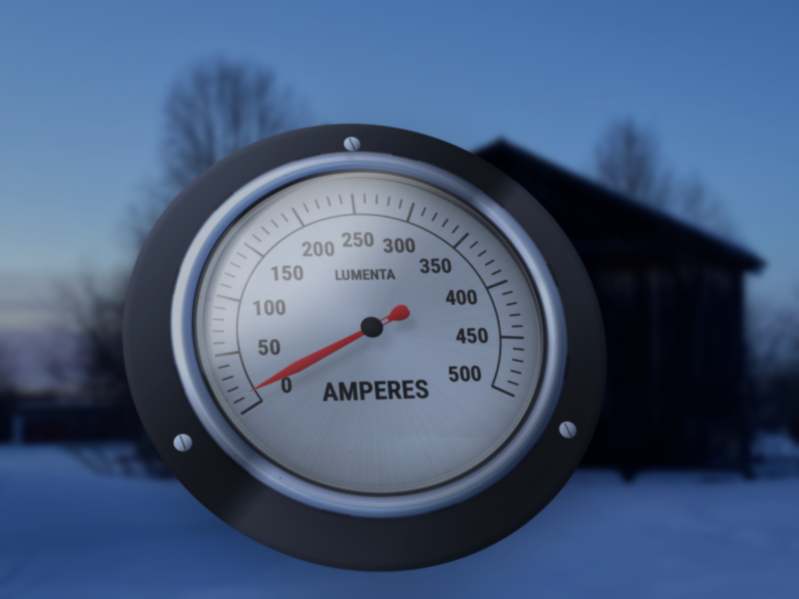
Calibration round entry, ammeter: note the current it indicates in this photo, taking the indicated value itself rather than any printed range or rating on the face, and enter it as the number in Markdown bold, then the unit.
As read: **10** A
